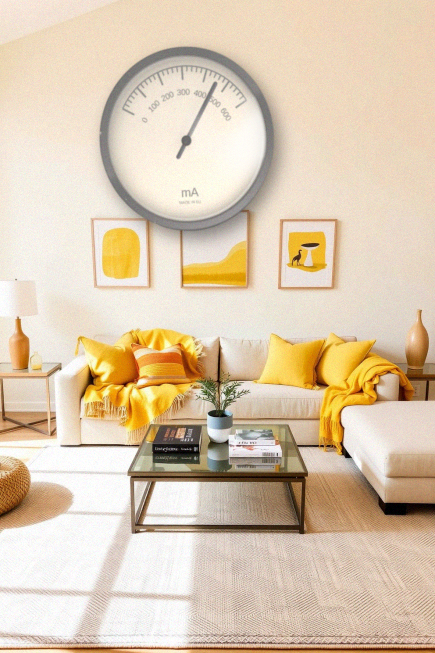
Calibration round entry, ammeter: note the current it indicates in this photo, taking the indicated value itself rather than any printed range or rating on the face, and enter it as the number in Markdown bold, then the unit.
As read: **460** mA
